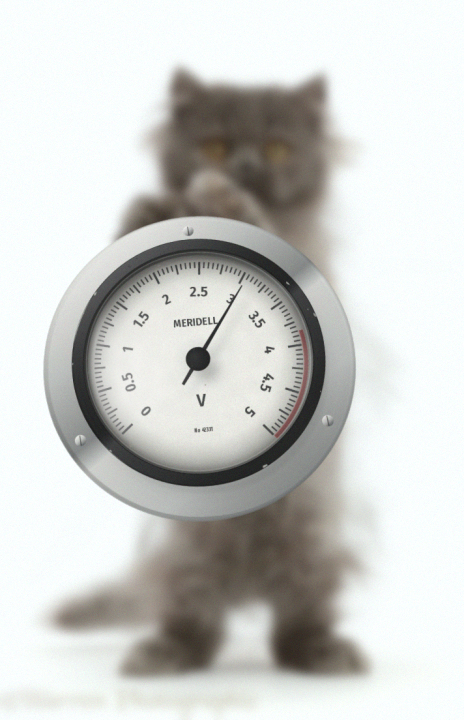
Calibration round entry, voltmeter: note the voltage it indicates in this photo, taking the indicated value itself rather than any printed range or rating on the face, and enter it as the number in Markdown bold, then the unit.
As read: **3.05** V
